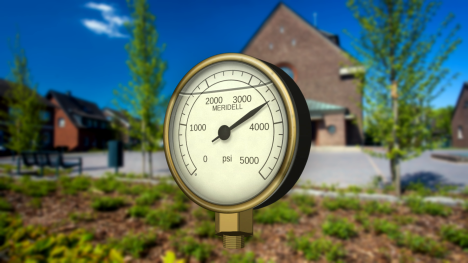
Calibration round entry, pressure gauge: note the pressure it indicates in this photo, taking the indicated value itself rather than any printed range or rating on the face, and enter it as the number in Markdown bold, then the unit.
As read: **3600** psi
